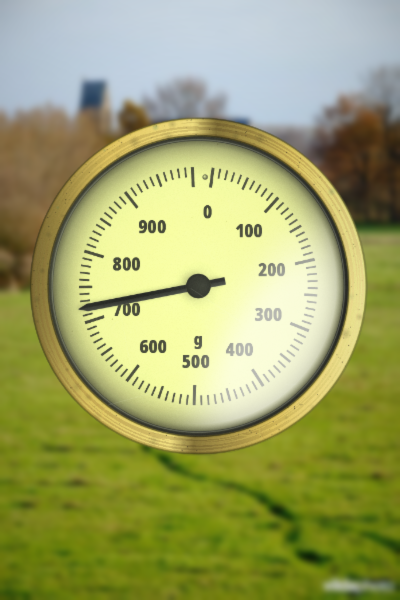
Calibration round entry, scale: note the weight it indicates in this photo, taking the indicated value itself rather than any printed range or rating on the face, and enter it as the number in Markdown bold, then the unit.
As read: **720** g
